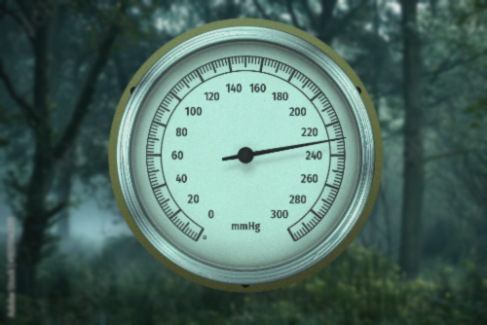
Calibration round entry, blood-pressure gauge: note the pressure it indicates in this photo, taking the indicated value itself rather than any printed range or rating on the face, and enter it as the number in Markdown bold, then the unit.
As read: **230** mmHg
